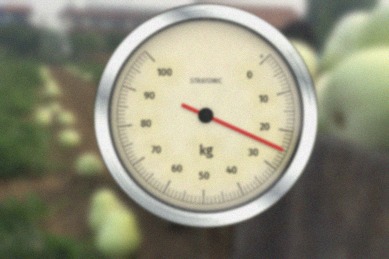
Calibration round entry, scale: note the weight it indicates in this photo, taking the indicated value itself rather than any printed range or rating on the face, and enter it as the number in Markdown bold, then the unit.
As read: **25** kg
